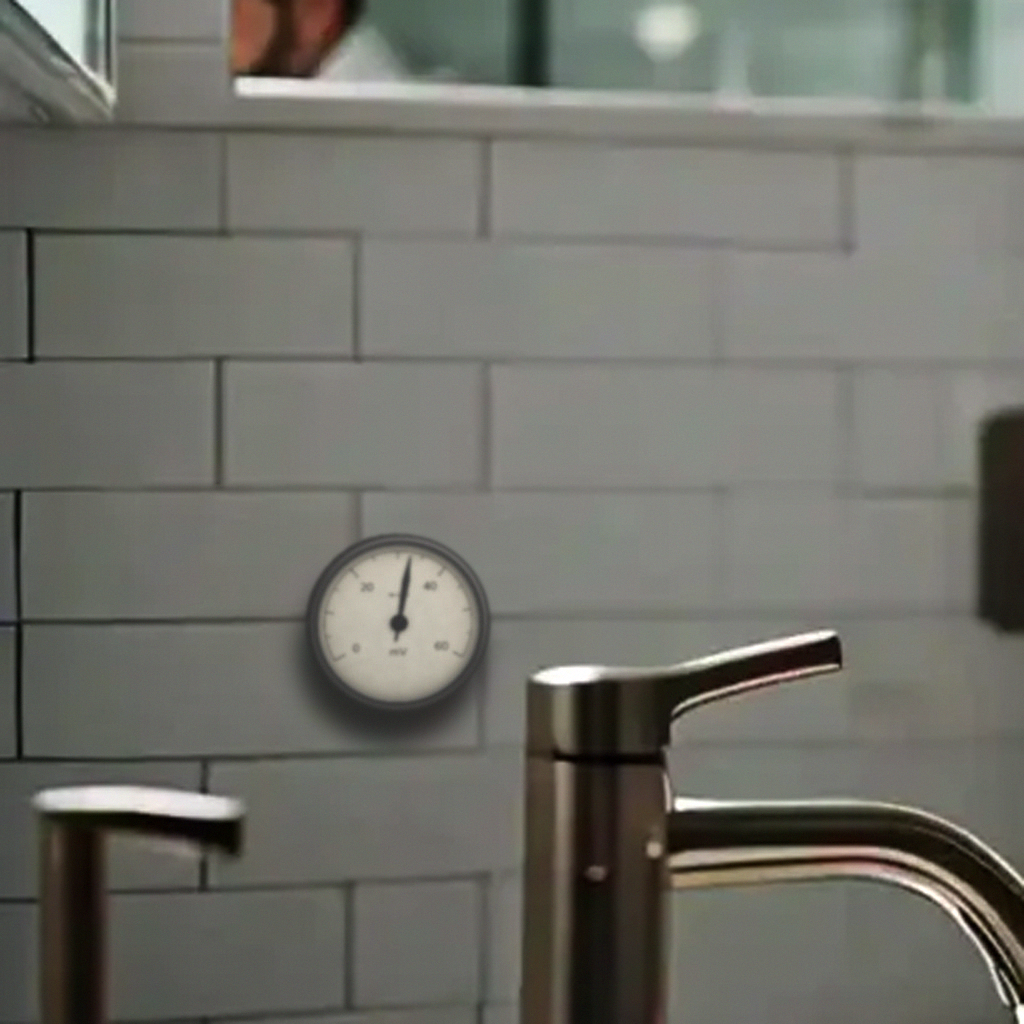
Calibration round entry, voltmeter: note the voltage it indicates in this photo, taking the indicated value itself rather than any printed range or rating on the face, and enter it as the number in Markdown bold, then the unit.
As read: **32.5** mV
